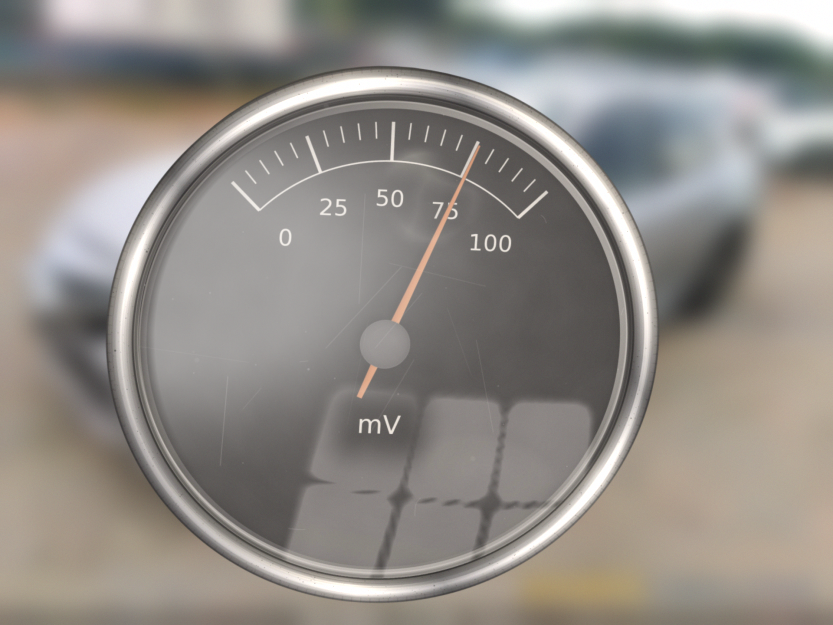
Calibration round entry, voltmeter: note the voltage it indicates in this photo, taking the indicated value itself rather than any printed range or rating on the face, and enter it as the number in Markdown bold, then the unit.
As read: **75** mV
